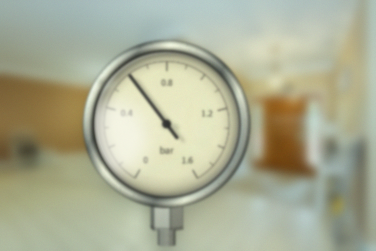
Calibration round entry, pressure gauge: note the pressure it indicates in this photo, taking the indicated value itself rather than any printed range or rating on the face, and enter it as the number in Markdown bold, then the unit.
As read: **0.6** bar
